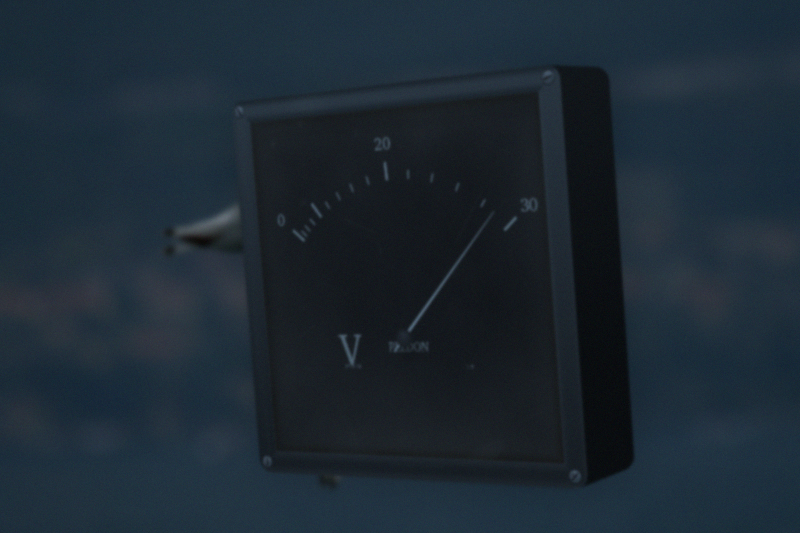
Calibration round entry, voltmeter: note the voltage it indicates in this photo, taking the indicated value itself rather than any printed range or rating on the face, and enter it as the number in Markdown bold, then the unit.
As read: **29** V
